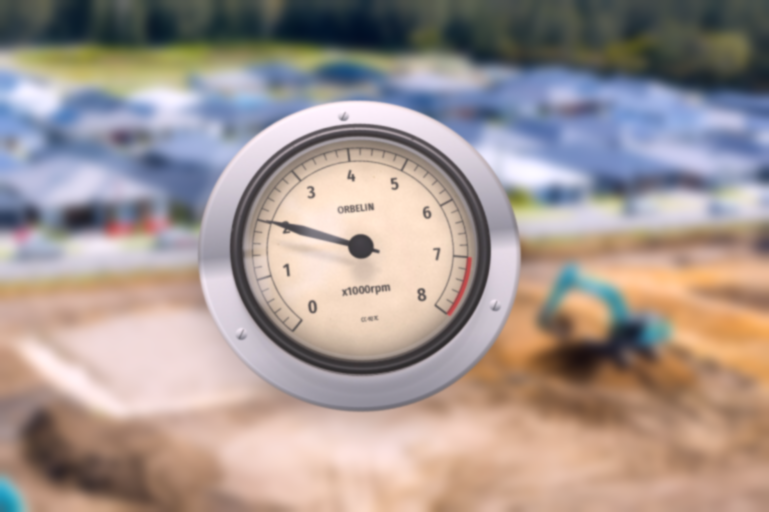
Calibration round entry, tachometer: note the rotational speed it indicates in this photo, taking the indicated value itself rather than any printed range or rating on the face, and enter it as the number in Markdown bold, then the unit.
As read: **2000** rpm
